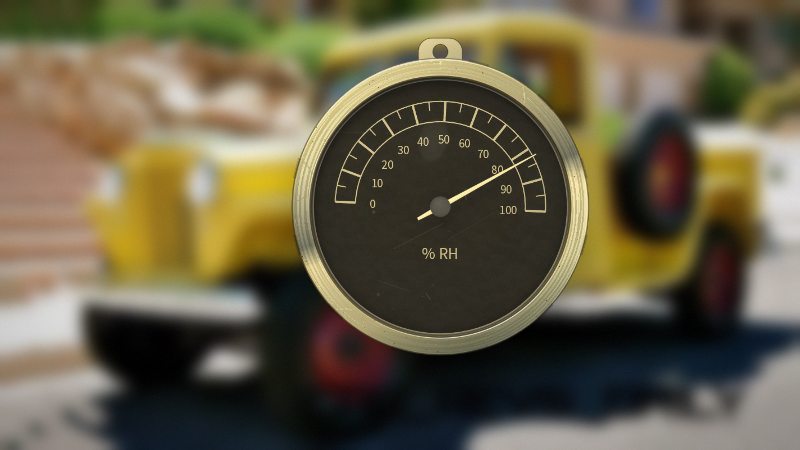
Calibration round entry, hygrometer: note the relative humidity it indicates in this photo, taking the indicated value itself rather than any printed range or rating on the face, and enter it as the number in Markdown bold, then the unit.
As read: **82.5** %
